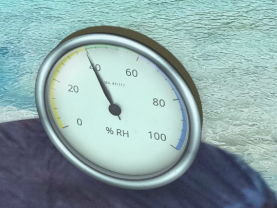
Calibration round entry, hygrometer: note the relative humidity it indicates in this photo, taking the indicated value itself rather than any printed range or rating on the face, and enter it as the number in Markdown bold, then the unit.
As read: **40** %
